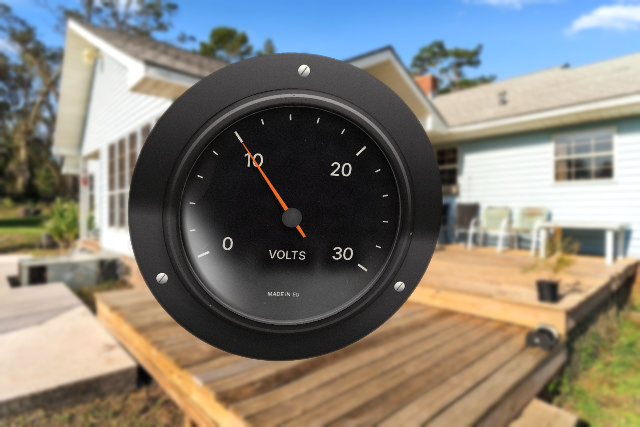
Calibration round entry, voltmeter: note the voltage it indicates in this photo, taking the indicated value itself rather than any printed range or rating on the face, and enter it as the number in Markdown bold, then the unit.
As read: **10** V
